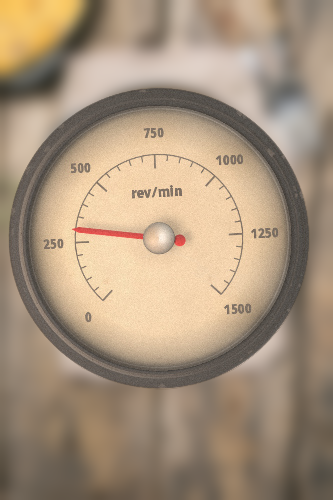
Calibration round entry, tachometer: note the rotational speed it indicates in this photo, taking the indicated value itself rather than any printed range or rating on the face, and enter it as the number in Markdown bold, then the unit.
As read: **300** rpm
